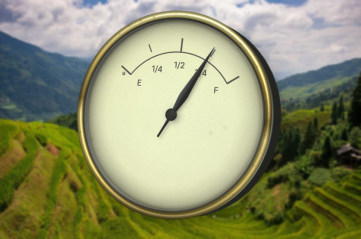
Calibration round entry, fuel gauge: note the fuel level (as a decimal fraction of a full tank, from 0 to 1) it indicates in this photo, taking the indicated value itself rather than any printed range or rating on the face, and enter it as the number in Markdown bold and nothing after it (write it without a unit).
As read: **0.75**
